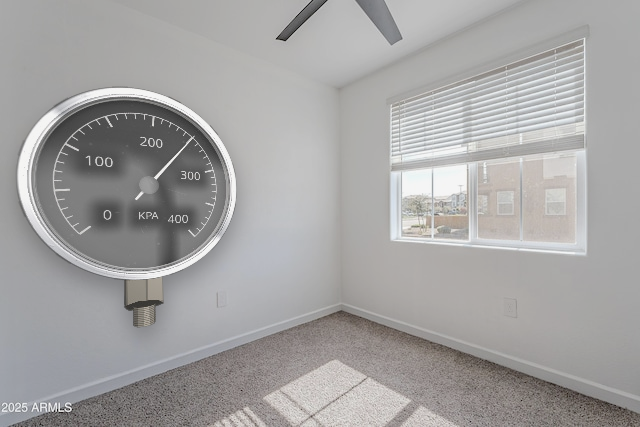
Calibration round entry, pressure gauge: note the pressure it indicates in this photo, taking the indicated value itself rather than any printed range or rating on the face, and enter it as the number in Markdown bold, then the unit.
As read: **250** kPa
